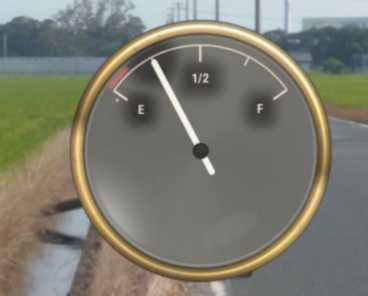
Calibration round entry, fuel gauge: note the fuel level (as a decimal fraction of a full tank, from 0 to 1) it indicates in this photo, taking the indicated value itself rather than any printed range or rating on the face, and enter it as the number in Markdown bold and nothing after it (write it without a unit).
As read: **0.25**
